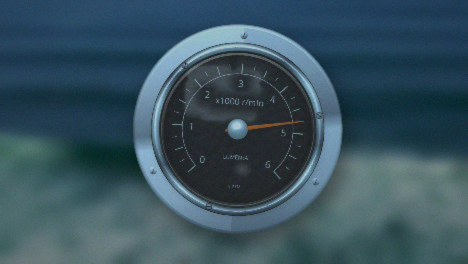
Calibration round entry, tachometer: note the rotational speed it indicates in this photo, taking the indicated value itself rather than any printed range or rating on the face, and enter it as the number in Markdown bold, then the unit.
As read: **4750** rpm
